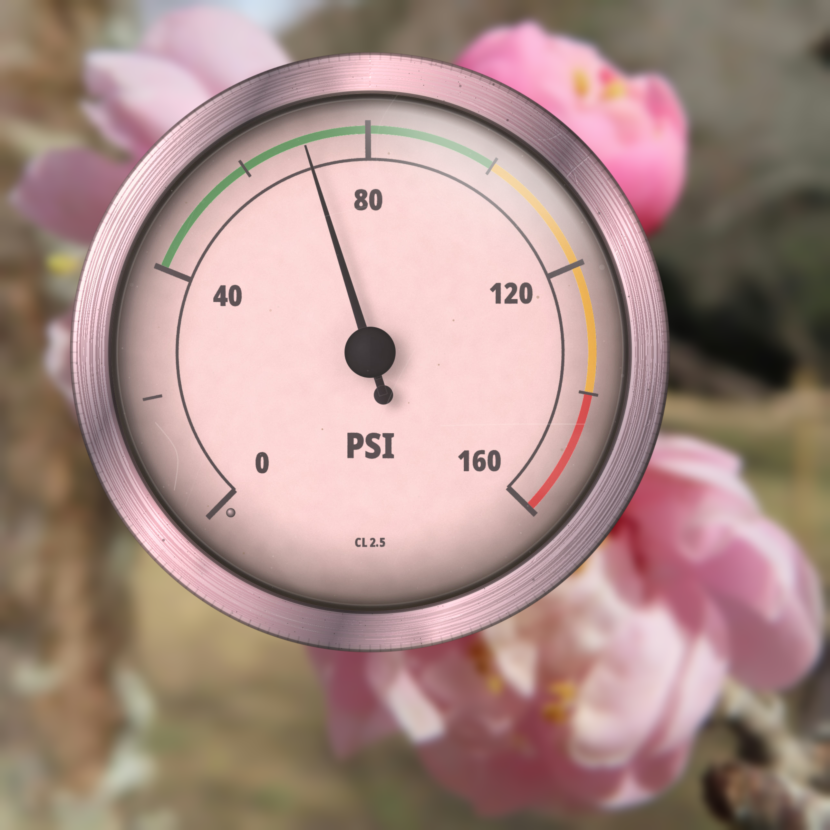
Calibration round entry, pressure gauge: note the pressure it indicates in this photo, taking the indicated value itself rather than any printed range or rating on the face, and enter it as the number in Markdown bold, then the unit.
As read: **70** psi
